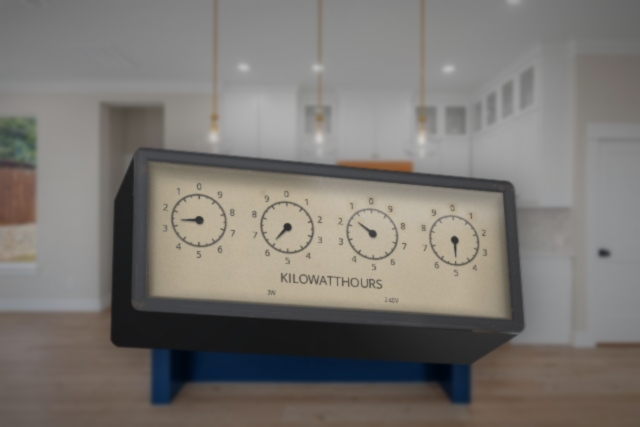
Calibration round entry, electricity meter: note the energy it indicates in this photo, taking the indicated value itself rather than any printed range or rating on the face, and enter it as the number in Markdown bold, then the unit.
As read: **2615** kWh
